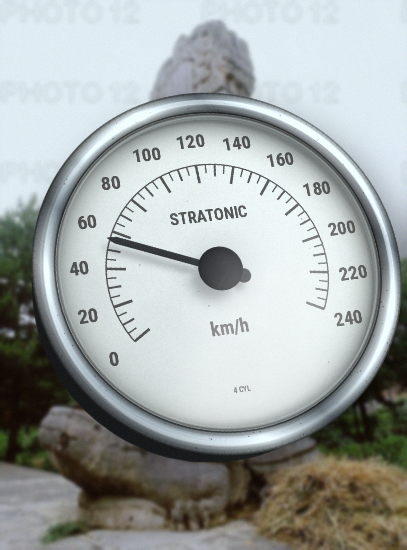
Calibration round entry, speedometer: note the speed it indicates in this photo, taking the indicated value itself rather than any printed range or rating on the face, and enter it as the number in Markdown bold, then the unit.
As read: **55** km/h
